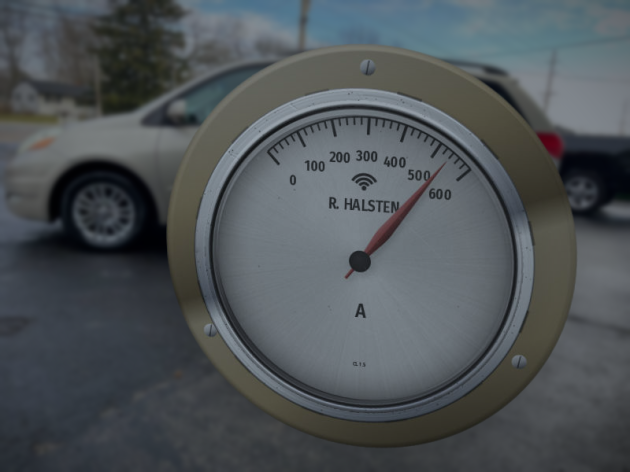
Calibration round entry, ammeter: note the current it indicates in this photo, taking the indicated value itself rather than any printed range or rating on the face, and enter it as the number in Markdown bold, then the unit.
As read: **540** A
